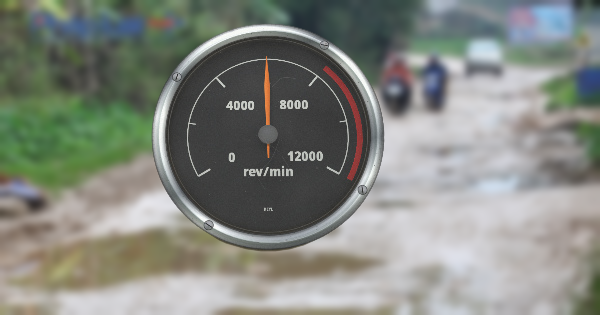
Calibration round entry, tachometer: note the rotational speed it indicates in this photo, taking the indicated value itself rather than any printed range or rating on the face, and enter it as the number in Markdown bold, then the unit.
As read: **6000** rpm
